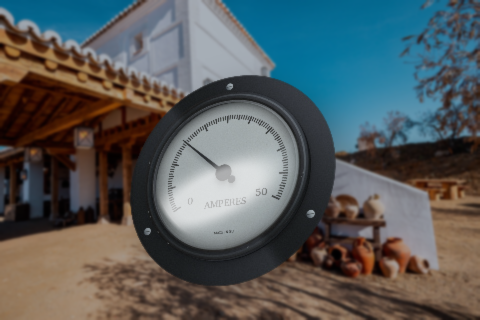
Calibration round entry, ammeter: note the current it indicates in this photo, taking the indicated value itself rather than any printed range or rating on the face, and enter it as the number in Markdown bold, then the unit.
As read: **15** A
